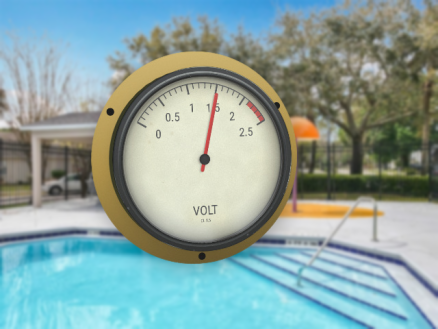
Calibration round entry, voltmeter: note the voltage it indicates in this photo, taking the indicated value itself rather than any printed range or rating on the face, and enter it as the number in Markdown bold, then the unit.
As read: **1.5** V
